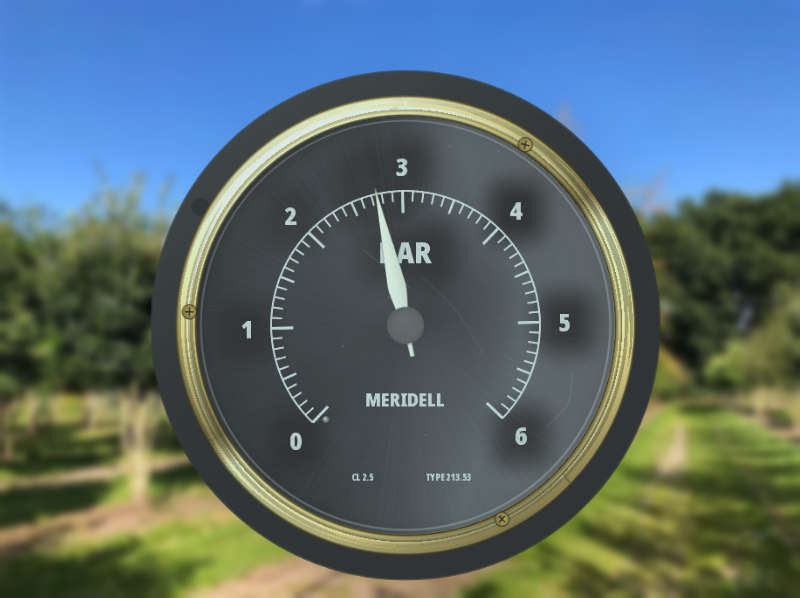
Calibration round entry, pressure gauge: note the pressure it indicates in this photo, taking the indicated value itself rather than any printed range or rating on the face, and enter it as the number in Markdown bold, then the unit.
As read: **2.75** bar
